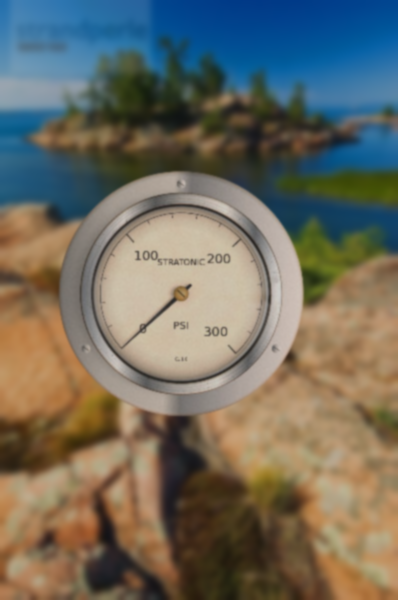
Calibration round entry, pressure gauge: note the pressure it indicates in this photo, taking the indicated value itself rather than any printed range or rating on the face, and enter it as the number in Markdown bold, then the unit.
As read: **0** psi
